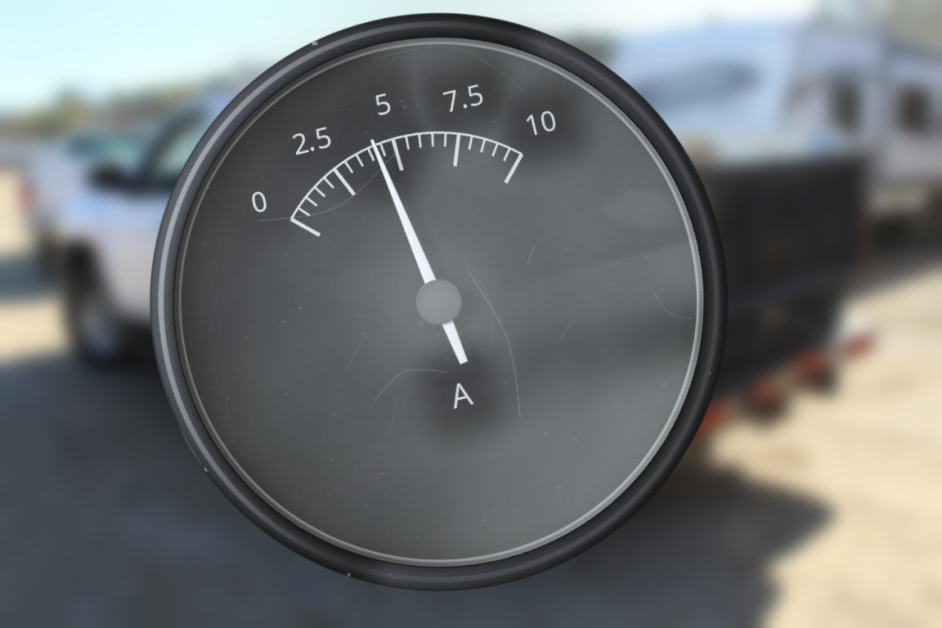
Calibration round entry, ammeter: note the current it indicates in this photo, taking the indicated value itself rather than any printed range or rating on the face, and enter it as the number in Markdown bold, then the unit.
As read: **4.25** A
